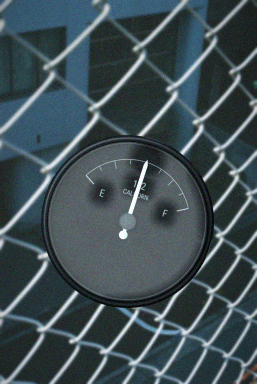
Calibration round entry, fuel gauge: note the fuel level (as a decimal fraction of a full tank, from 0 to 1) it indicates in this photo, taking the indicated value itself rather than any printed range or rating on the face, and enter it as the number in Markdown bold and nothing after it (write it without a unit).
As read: **0.5**
